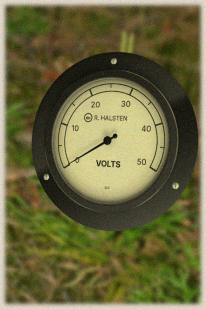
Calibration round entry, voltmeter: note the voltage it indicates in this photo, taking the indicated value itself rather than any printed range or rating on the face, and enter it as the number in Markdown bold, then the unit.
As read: **0** V
